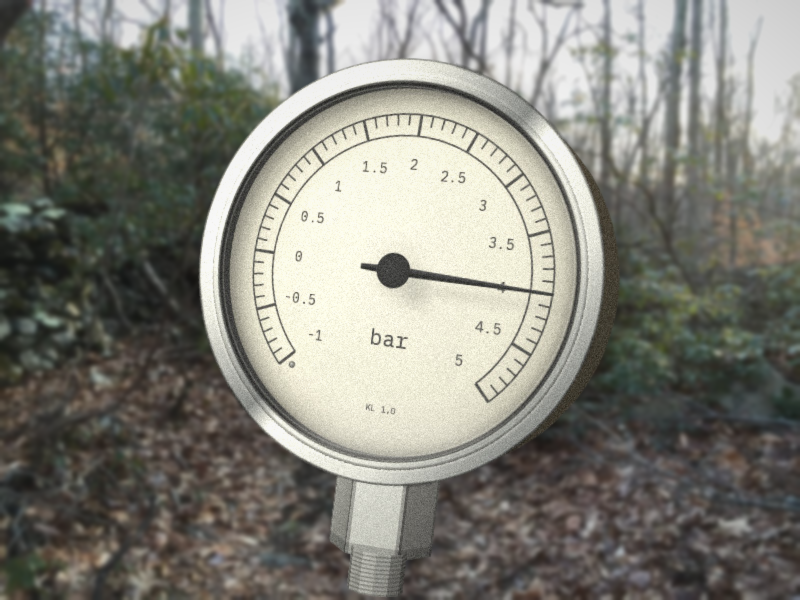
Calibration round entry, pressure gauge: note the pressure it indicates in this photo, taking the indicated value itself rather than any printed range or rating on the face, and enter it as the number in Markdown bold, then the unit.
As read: **4** bar
